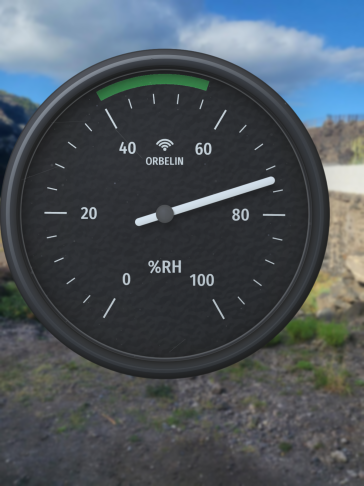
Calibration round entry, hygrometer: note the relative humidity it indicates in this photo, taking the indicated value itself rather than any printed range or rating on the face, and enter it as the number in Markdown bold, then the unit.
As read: **74** %
